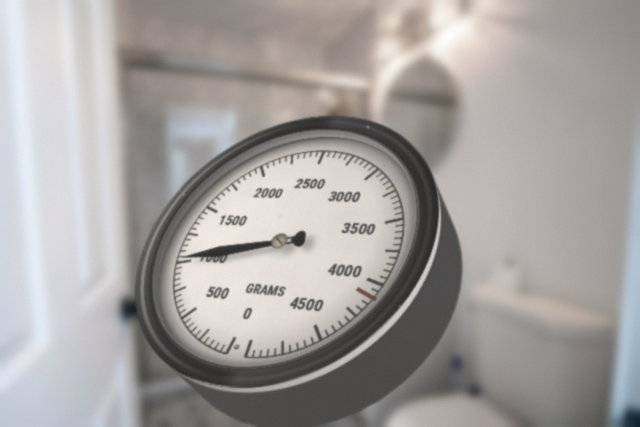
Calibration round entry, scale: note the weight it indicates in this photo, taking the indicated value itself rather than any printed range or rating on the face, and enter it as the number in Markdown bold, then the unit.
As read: **1000** g
